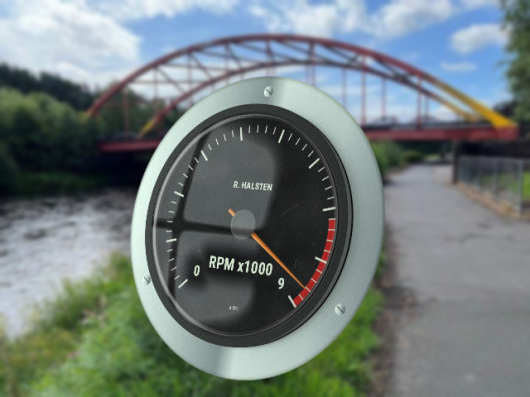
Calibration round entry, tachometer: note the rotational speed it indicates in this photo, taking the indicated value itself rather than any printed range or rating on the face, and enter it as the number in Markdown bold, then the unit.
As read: **8600** rpm
